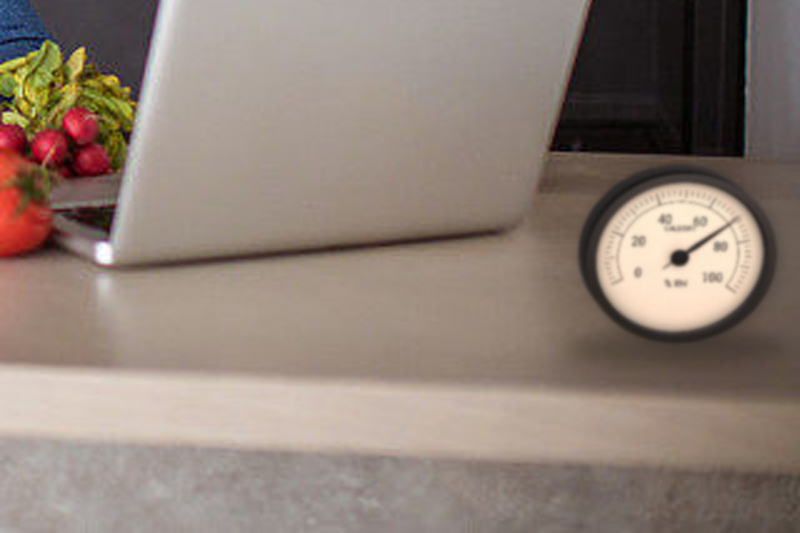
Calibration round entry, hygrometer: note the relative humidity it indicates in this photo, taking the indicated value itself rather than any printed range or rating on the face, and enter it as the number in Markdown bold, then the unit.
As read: **70** %
